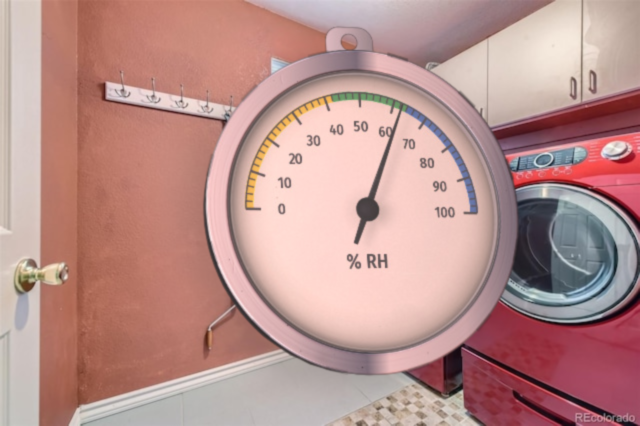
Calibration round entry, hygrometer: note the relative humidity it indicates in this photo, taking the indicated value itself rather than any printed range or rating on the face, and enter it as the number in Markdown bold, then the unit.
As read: **62** %
